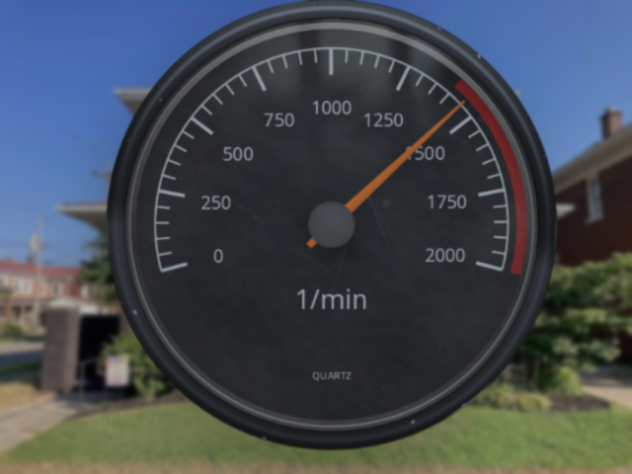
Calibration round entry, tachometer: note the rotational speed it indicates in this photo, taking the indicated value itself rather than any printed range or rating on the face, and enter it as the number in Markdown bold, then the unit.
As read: **1450** rpm
